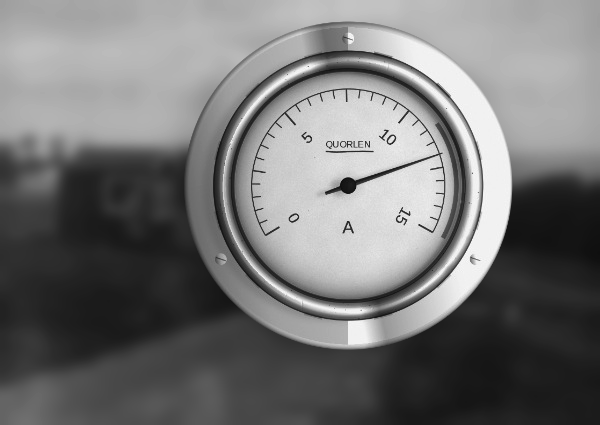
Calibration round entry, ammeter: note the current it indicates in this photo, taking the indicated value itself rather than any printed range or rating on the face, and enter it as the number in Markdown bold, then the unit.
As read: **12** A
